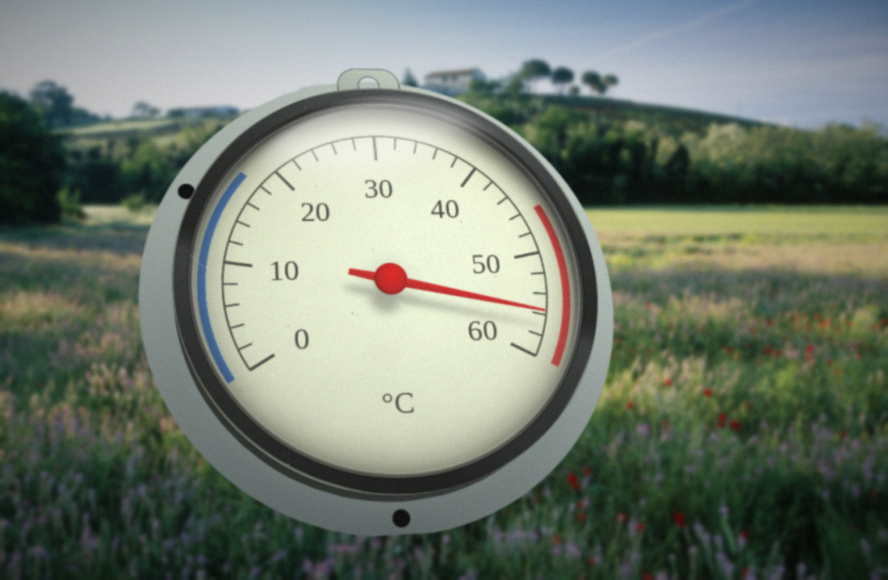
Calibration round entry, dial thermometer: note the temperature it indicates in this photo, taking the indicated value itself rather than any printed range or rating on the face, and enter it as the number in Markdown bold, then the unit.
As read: **56** °C
